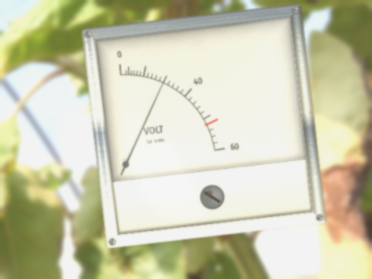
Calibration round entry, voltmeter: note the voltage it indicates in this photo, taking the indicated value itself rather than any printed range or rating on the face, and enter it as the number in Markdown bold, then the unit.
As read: **30** V
